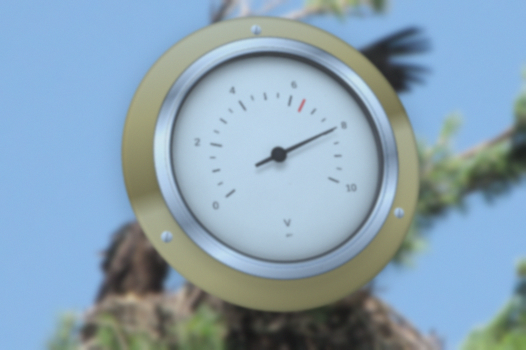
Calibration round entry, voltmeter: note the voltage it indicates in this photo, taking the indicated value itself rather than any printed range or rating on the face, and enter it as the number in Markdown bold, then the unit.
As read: **8** V
